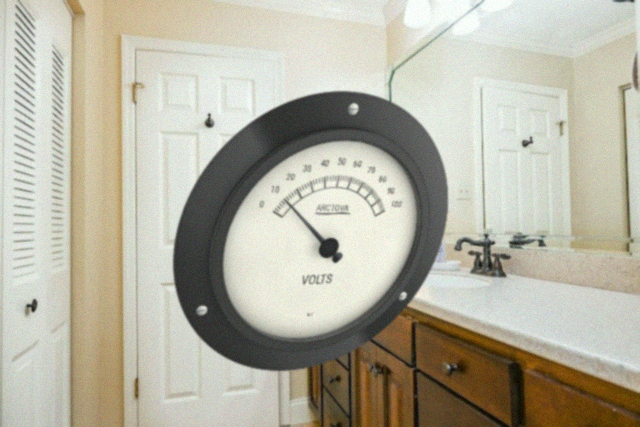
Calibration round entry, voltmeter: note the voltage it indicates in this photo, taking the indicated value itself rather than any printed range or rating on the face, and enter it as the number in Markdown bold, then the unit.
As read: **10** V
